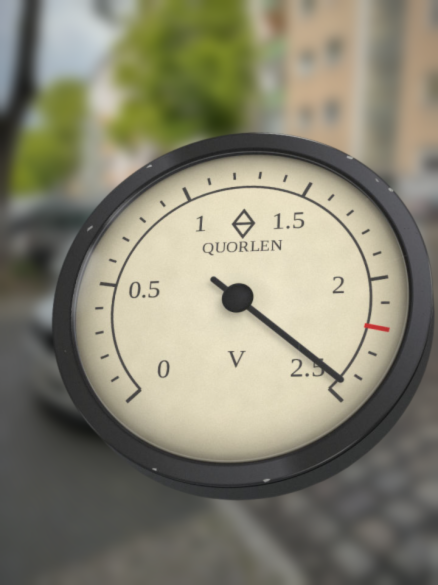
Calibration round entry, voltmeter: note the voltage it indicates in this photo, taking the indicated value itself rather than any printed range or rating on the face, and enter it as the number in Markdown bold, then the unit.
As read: **2.45** V
